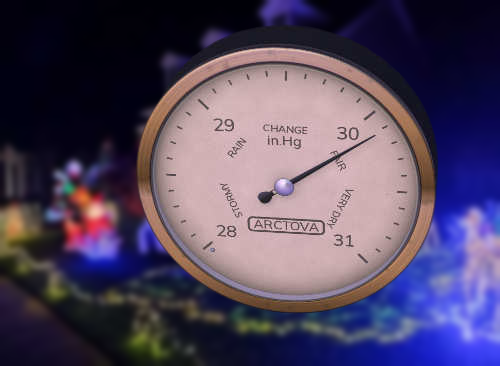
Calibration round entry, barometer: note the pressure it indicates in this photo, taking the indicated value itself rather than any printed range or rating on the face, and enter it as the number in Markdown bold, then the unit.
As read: **30.1** inHg
